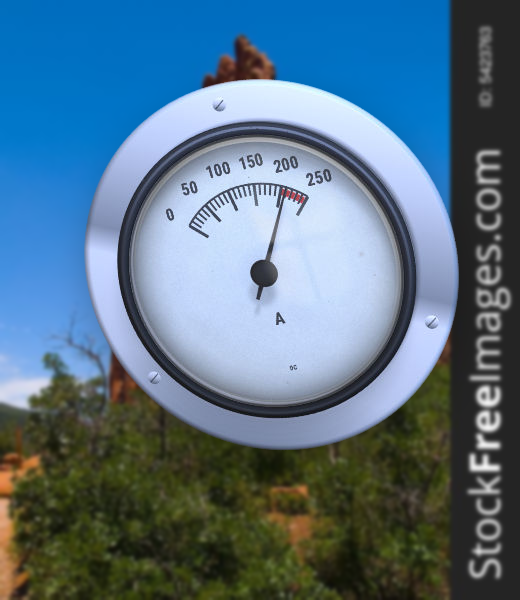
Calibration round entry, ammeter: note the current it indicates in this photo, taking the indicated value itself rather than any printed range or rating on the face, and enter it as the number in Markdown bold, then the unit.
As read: **210** A
